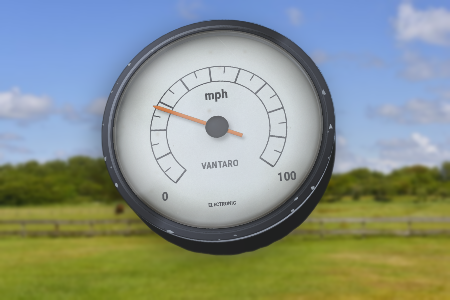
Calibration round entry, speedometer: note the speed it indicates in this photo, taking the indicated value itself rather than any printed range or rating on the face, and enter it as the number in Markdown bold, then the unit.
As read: **27.5** mph
